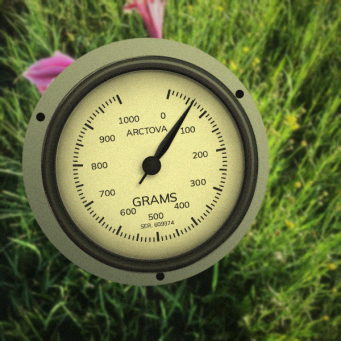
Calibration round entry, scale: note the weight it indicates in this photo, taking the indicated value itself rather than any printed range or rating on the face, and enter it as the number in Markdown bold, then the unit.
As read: **60** g
